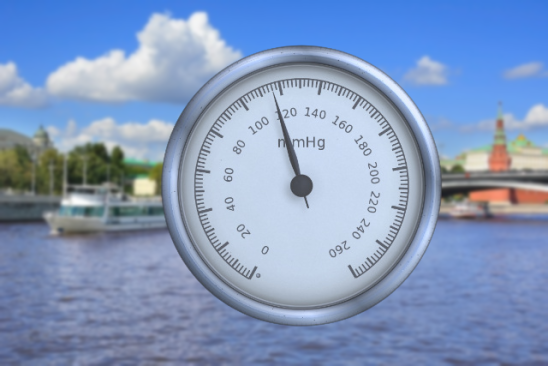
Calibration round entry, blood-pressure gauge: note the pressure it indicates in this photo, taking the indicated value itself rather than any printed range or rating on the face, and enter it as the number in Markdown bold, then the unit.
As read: **116** mmHg
